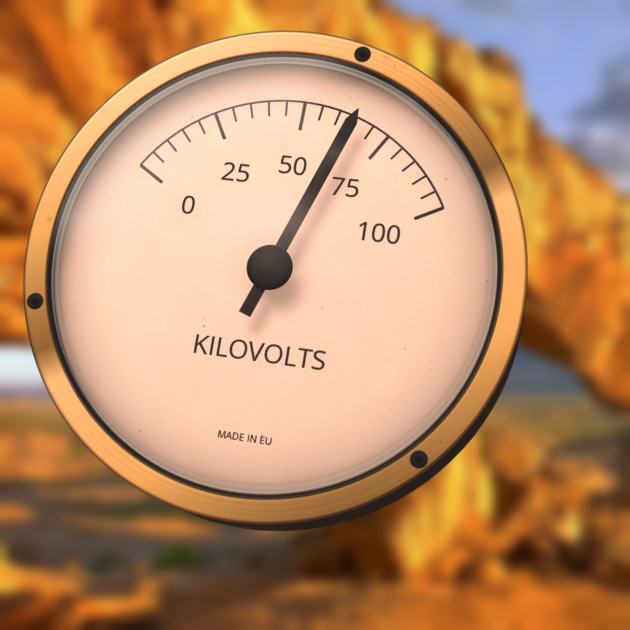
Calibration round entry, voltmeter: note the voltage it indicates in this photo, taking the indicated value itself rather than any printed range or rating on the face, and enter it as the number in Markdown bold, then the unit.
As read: **65** kV
